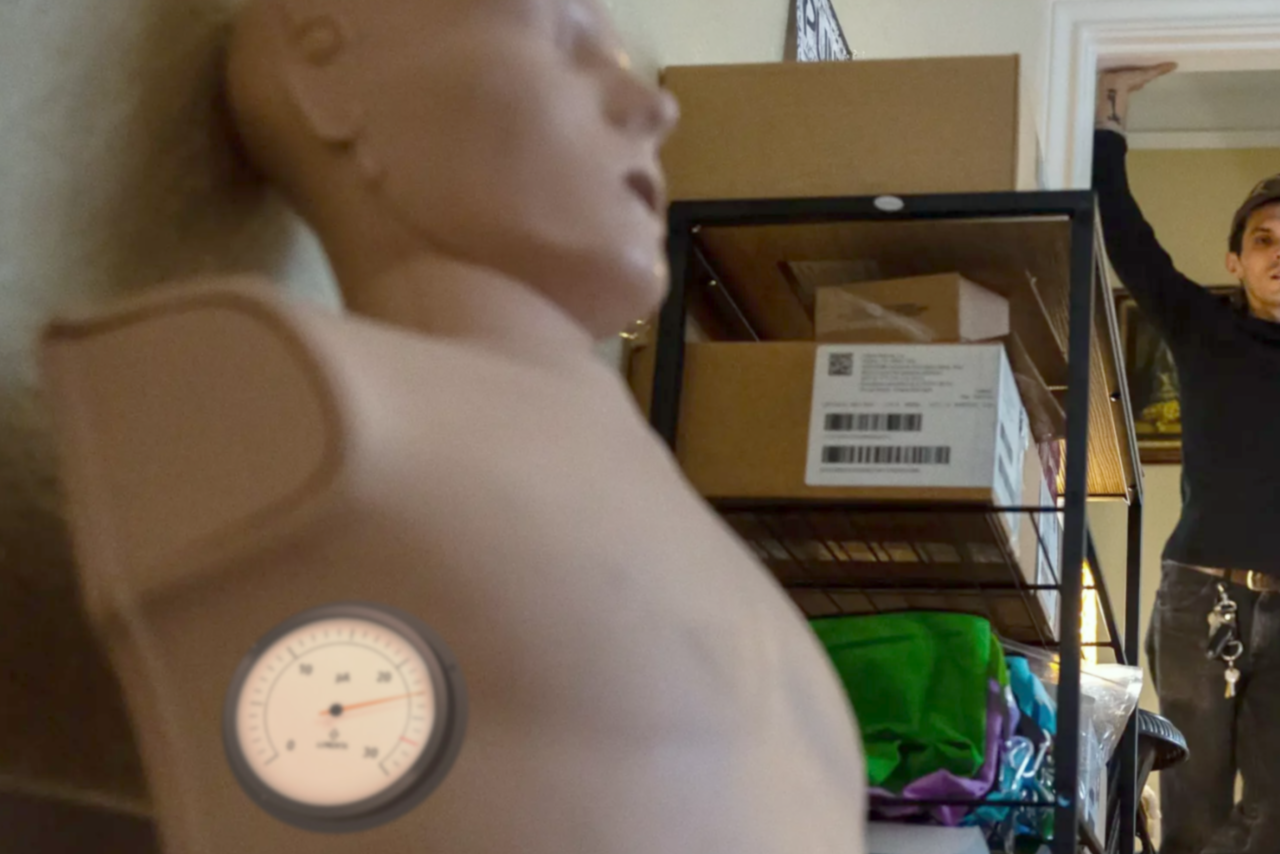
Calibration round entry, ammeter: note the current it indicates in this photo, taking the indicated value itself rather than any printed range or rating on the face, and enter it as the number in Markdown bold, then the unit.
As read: **23** µA
